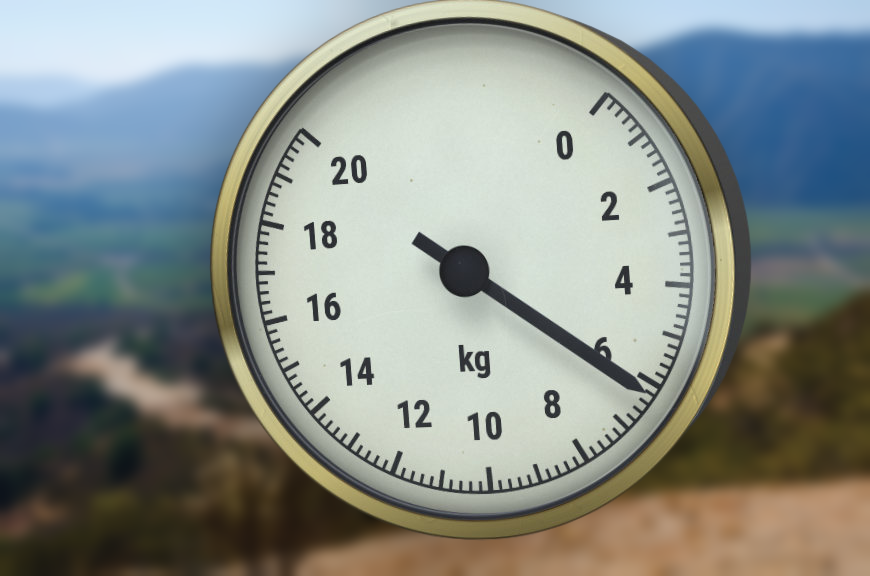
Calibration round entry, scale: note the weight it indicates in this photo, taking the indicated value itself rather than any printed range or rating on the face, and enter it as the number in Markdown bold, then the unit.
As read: **6.2** kg
